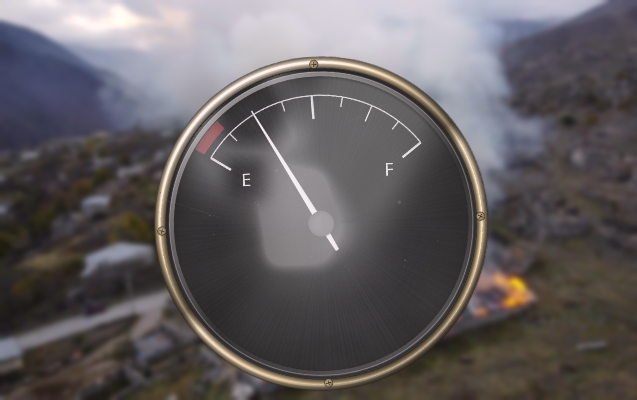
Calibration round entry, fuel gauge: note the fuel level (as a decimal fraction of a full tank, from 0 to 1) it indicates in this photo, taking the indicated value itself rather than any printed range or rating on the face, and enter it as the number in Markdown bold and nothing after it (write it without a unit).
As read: **0.25**
